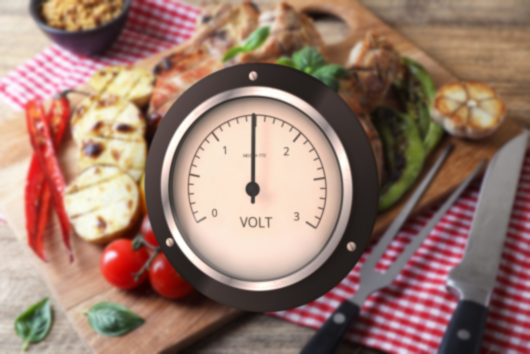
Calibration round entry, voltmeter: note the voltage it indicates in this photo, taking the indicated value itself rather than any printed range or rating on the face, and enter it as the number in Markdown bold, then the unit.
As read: **1.5** V
